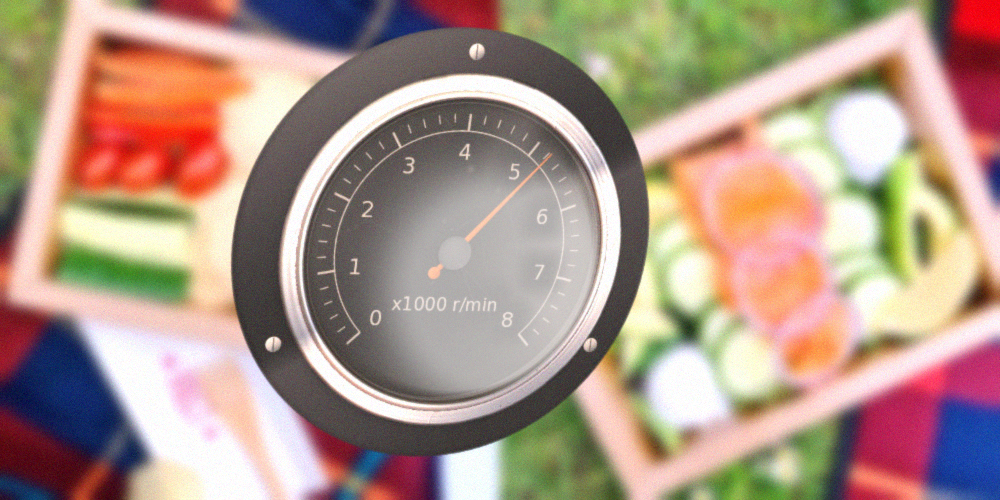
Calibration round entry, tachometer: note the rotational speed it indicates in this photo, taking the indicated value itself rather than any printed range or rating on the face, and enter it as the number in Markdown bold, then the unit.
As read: **5200** rpm
